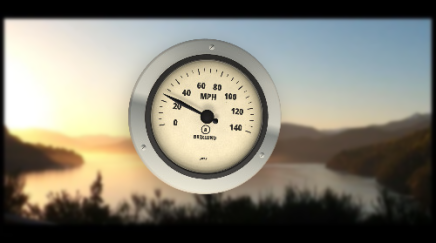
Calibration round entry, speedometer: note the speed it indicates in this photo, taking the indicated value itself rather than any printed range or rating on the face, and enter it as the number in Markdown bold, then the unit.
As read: **25** mph
